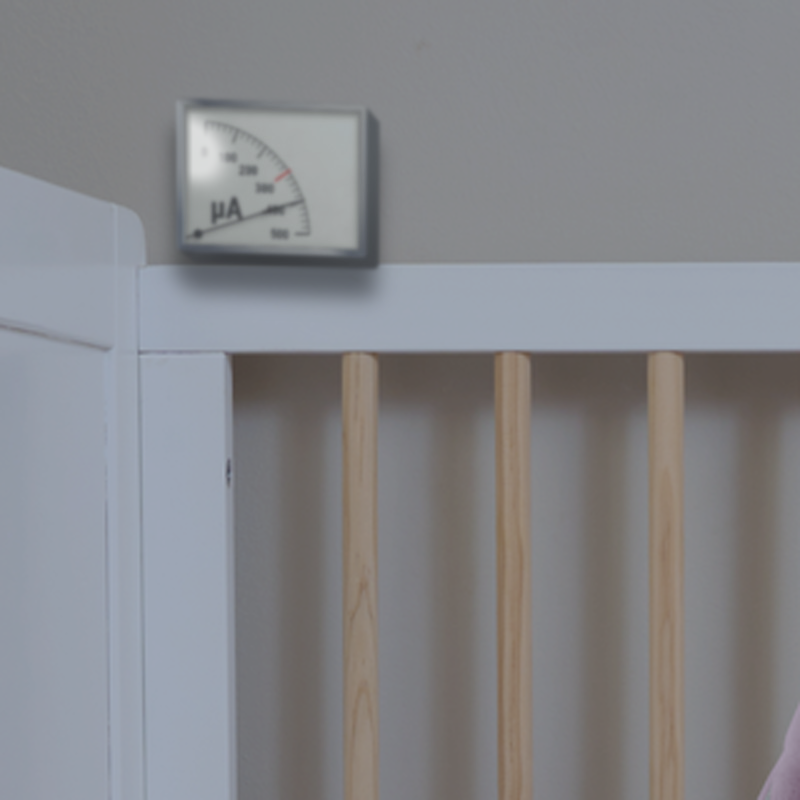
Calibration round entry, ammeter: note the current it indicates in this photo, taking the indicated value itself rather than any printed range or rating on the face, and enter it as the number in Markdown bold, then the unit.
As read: **400** µA
